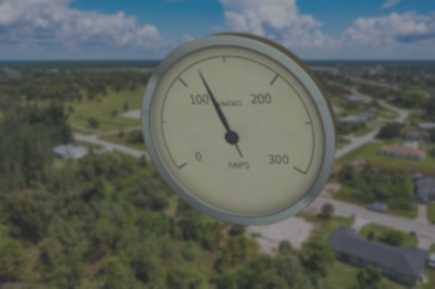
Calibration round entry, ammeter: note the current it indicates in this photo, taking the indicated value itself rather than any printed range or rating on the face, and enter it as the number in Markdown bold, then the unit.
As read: **125** A
